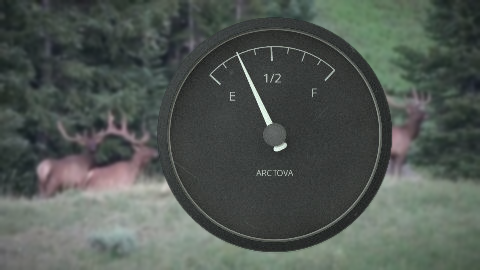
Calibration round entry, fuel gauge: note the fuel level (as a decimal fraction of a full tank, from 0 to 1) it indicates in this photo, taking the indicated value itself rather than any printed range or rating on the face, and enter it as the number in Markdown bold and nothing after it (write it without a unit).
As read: **0.25**
